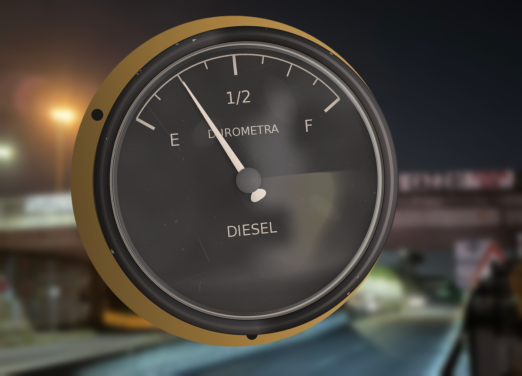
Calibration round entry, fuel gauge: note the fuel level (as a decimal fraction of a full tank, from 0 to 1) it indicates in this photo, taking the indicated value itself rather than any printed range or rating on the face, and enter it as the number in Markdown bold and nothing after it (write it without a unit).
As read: **0.25**
